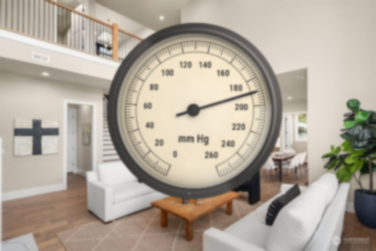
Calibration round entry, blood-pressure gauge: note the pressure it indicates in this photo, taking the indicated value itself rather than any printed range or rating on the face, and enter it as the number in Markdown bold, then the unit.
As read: **190** mmHg
